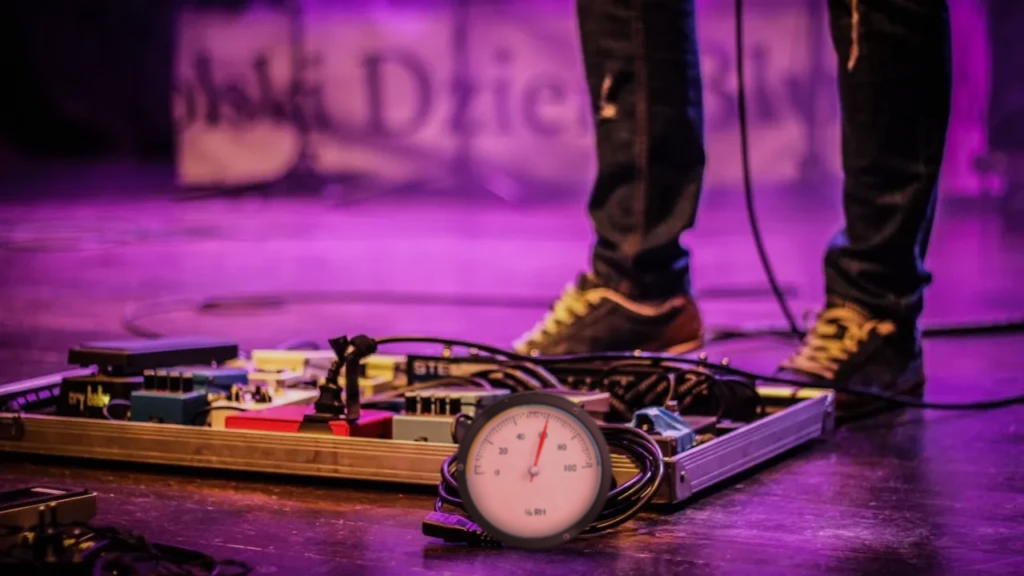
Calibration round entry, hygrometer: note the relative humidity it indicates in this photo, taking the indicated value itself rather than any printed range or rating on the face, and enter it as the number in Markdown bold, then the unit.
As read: **60** %
